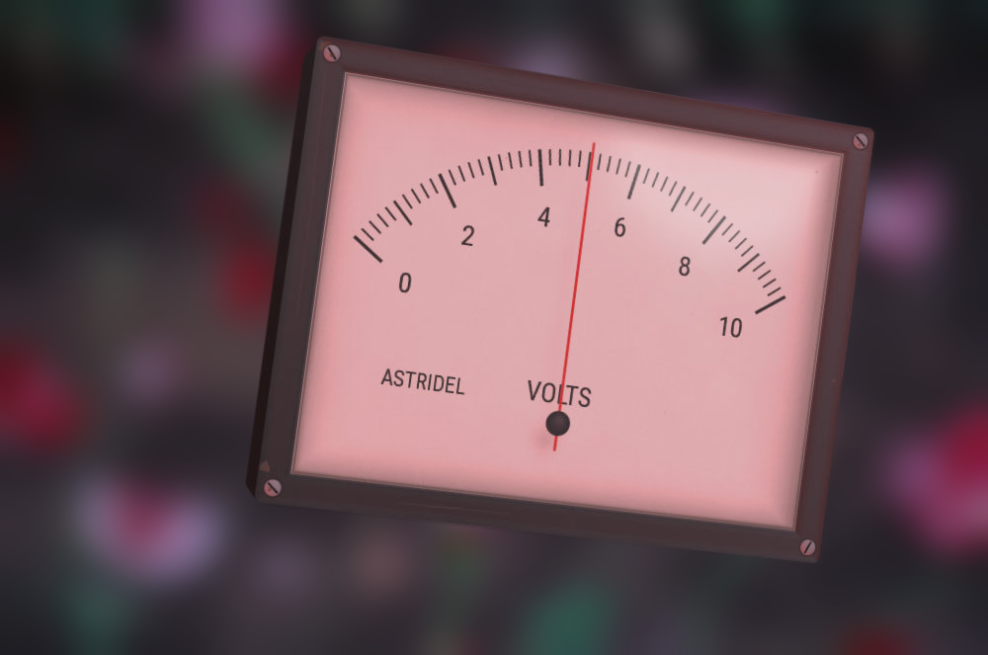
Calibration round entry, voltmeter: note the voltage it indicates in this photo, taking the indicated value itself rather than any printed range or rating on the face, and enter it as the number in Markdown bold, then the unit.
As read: **5** V
